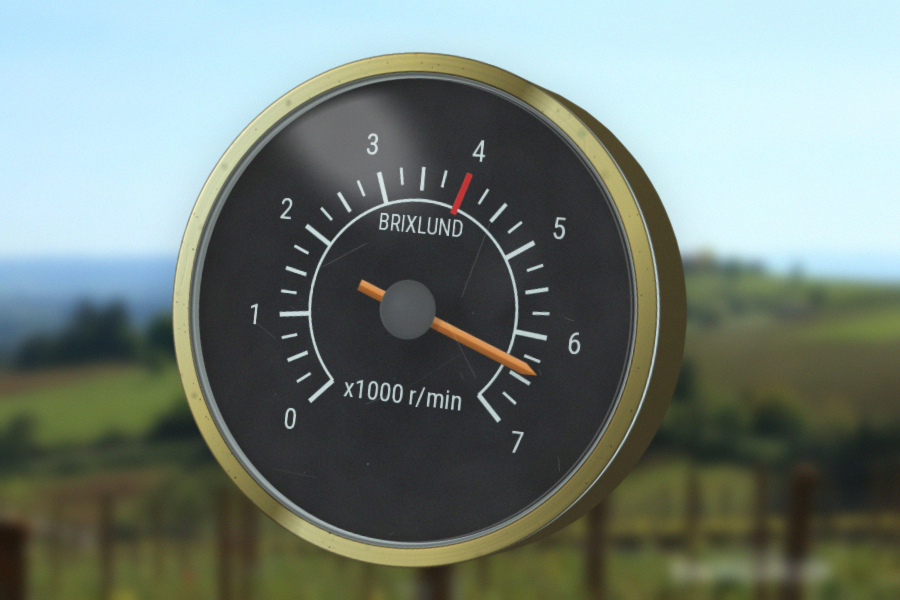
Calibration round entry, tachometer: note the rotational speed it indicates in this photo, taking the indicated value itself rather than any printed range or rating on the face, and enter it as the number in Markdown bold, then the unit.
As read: **6375** rpm
